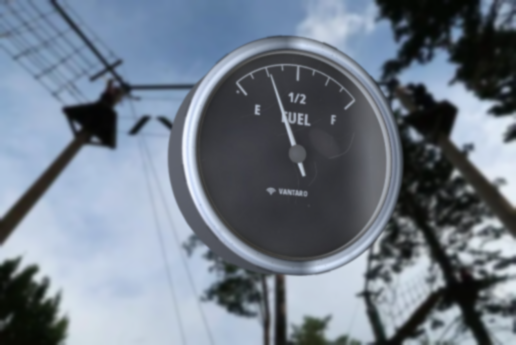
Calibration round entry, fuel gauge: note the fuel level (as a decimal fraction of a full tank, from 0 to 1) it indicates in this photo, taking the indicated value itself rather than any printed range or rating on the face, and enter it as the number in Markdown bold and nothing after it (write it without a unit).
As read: **0.25**
